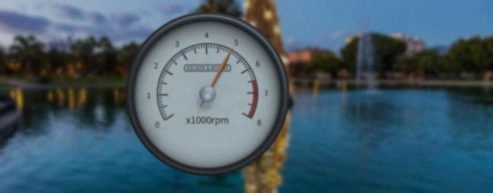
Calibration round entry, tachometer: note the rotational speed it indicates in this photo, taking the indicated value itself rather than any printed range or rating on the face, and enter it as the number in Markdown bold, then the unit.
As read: **5000** rpm
